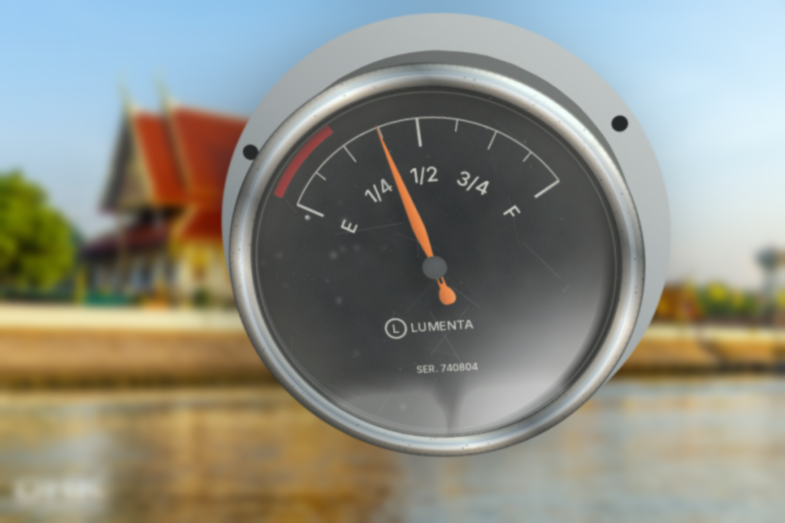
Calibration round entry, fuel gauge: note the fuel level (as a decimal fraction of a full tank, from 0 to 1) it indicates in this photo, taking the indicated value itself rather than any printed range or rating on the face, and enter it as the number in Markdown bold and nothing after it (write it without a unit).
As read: **0.375**
